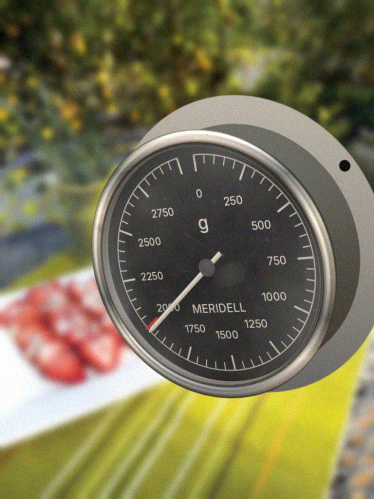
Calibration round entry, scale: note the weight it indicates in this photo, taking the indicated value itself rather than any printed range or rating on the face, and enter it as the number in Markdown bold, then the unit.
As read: **1975** g
